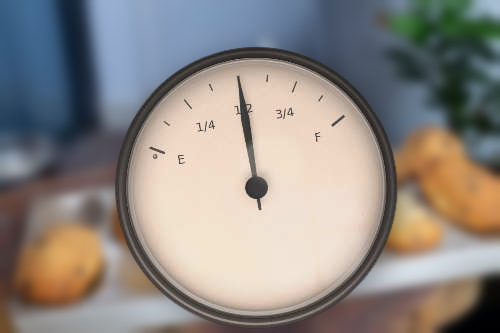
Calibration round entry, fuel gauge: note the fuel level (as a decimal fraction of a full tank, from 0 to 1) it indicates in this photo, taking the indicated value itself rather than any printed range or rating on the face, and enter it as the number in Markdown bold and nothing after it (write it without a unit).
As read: **0.5**
